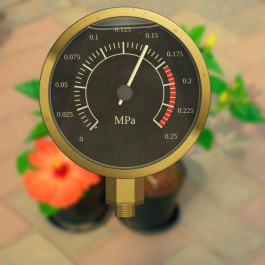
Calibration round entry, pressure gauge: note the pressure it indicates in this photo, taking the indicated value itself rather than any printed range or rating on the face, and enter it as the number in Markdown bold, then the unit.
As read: **0.15** MPa
